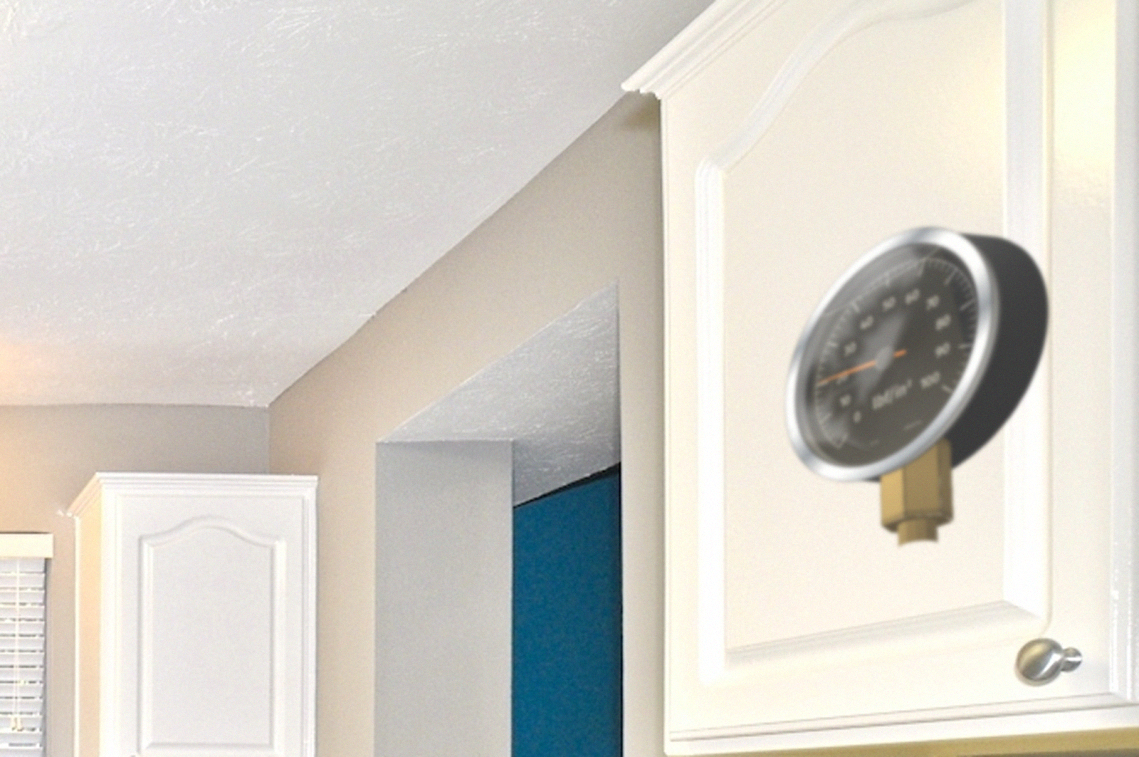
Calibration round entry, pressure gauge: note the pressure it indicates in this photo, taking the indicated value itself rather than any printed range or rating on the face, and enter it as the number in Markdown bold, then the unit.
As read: **20** psi
